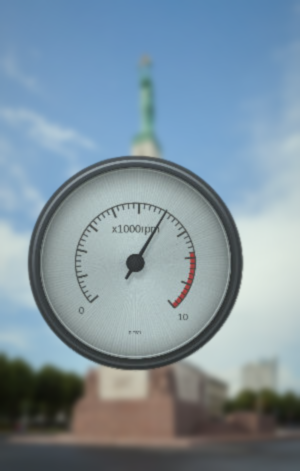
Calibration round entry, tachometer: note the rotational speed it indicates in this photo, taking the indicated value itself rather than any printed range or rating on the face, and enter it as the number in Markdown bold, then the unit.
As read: **6000** rpm
